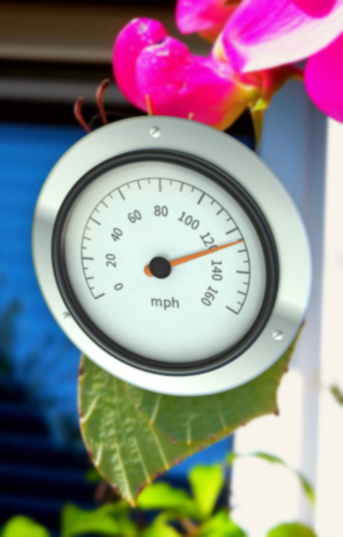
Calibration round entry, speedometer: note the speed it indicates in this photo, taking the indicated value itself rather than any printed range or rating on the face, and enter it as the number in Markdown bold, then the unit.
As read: **125** mph
